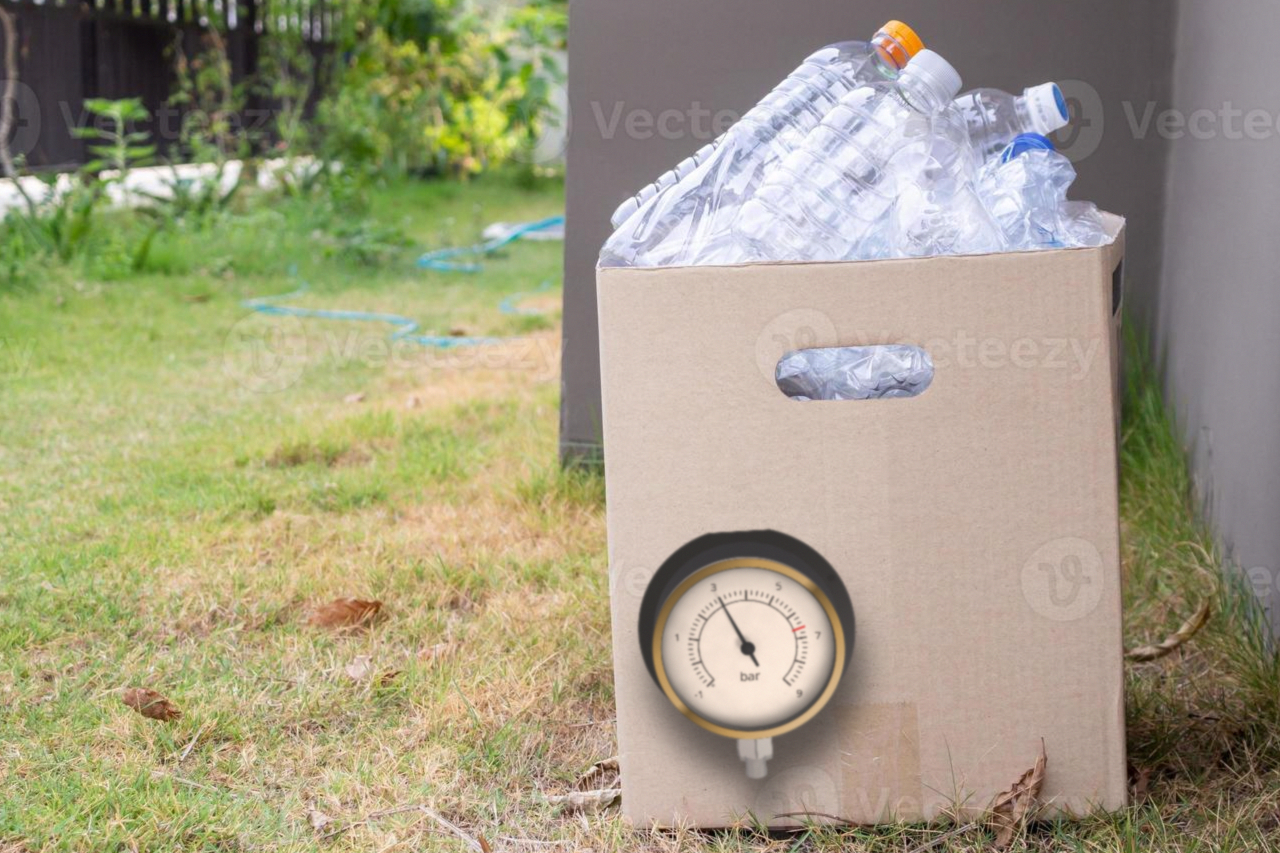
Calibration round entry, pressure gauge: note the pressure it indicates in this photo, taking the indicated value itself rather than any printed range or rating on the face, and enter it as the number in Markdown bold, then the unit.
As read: **3** bar
